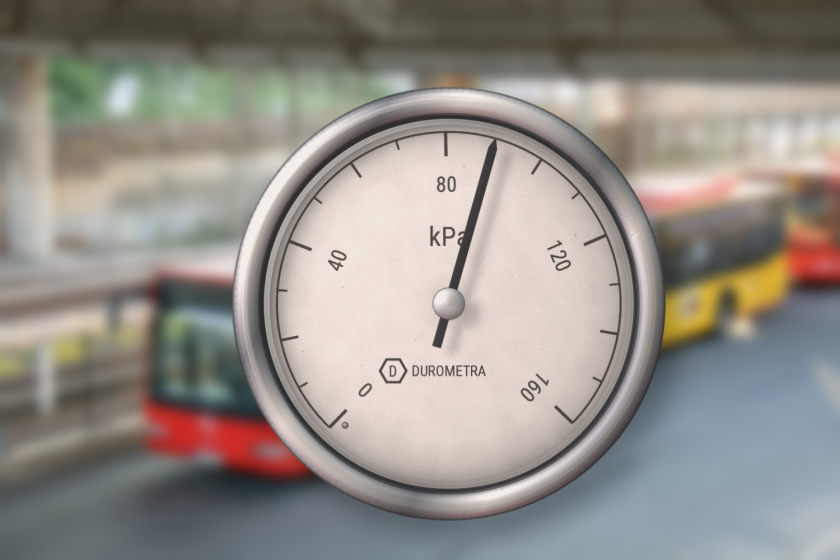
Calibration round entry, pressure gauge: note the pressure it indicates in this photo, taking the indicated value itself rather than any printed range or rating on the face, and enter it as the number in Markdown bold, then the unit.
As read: **90** kPa
